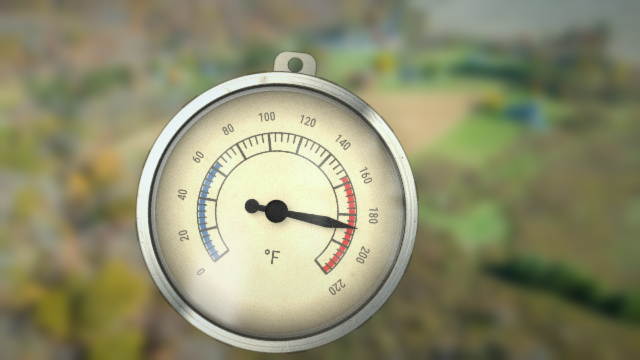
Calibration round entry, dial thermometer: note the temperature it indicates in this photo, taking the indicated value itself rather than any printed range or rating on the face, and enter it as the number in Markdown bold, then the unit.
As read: **188** °F
